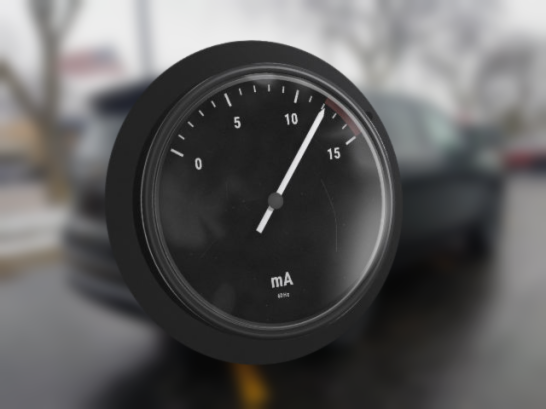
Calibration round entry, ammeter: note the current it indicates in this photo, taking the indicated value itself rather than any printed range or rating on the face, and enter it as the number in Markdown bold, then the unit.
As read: **12** mA
